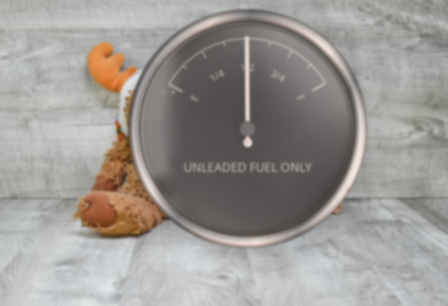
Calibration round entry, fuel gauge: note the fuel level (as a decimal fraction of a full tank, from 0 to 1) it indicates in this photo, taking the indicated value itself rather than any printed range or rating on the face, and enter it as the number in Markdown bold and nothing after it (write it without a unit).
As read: **0.5**
